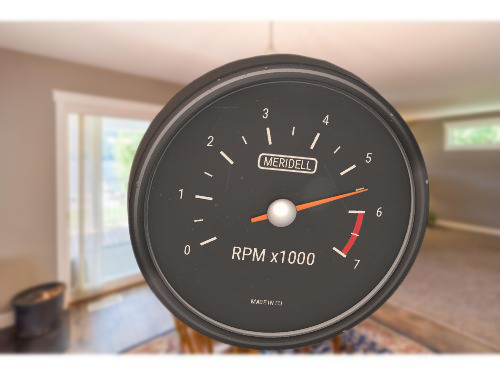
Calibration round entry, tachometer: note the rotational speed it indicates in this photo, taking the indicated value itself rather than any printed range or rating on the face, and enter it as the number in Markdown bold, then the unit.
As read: **5500** rpm
